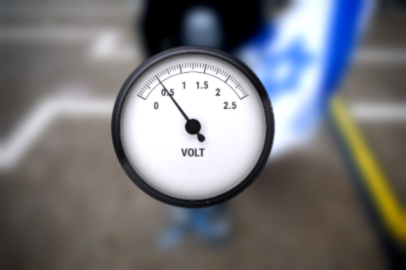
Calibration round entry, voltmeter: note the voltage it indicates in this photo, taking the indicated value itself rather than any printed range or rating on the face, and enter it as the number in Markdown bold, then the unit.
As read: **0.5** V
